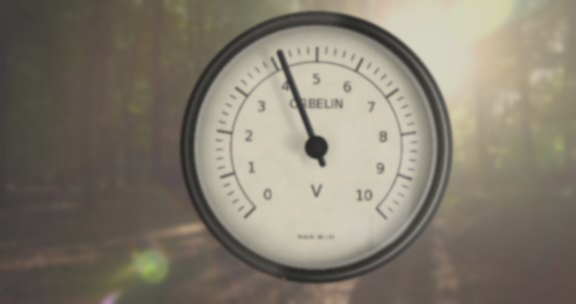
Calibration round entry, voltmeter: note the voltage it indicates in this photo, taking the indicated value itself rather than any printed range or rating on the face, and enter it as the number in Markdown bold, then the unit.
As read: **4.2** V
